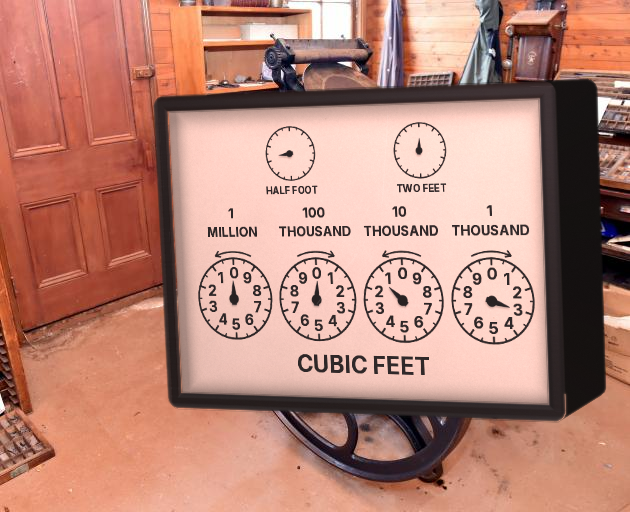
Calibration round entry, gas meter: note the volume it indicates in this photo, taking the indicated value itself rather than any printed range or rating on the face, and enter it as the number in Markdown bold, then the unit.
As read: **1300** ft³
